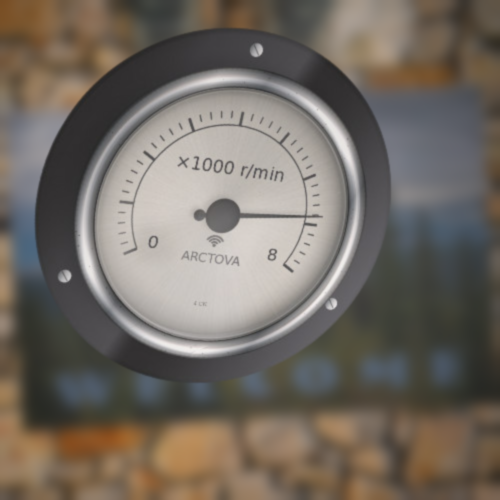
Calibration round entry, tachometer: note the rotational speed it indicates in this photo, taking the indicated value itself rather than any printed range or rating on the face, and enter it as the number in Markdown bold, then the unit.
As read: **6800** rpm
